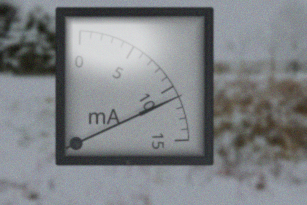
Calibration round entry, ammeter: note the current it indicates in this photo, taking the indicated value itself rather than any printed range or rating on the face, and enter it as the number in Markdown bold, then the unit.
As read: **11** mA
